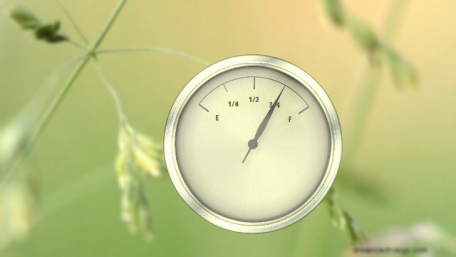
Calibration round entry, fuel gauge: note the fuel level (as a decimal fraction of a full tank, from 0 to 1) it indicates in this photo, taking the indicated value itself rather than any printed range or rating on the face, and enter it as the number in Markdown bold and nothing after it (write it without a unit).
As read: **0.75**
